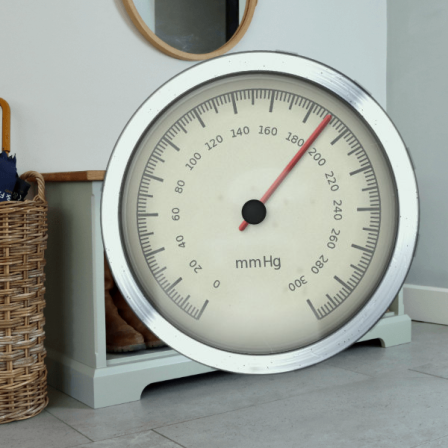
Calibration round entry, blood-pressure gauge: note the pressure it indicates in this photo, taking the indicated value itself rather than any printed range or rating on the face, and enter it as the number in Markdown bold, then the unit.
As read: **190** mmHg
